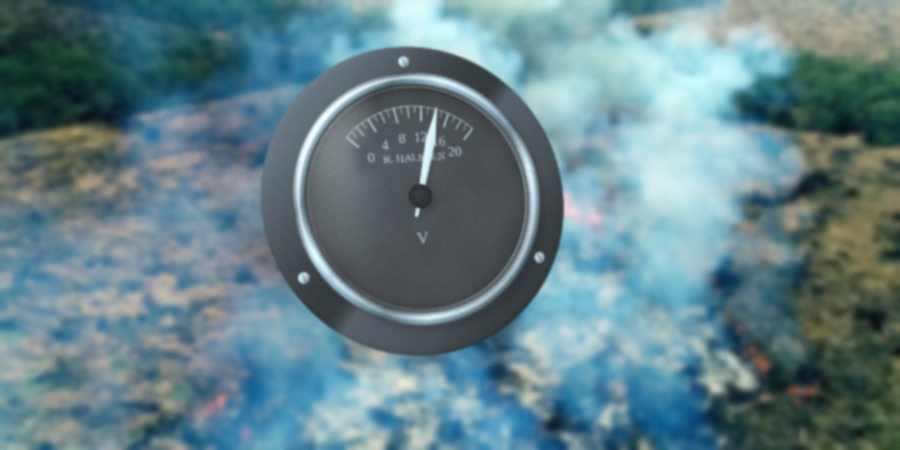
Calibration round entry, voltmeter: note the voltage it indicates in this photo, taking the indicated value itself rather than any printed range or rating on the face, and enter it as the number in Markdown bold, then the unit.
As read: **14** V
